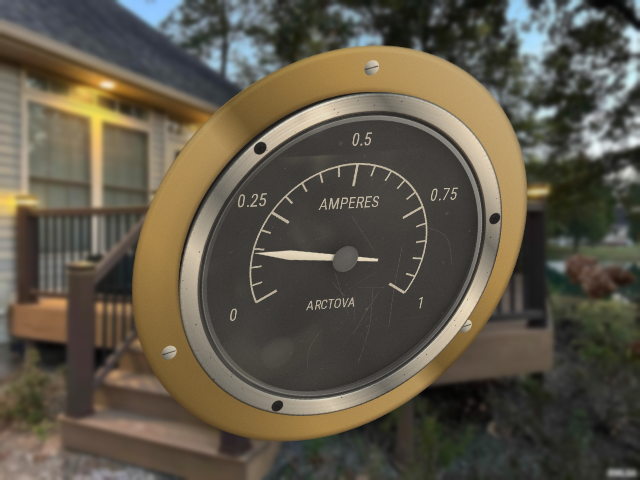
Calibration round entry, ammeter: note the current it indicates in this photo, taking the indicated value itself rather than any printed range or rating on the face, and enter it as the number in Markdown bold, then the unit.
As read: **0.15** A
